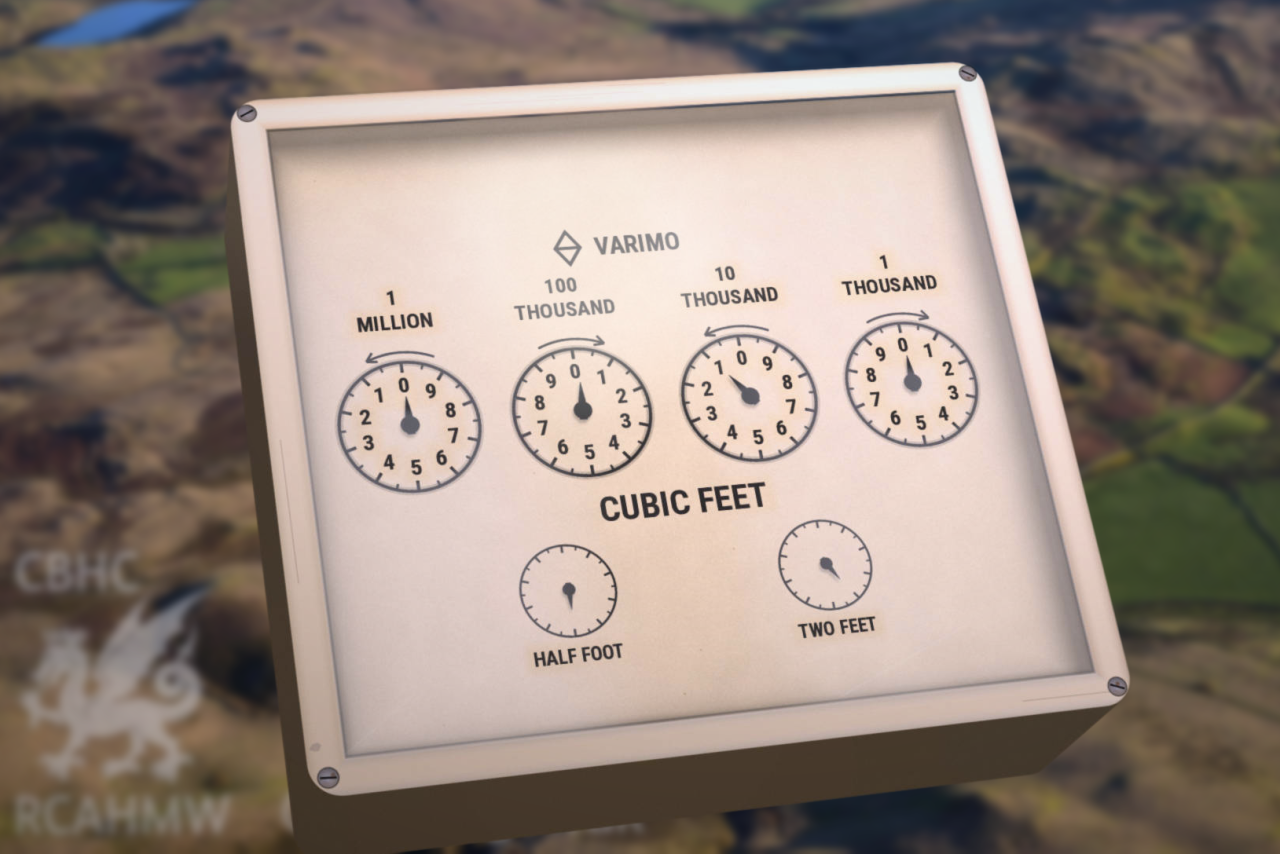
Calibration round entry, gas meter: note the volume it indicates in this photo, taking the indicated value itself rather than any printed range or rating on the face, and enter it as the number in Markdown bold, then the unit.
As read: **1000** ft³
